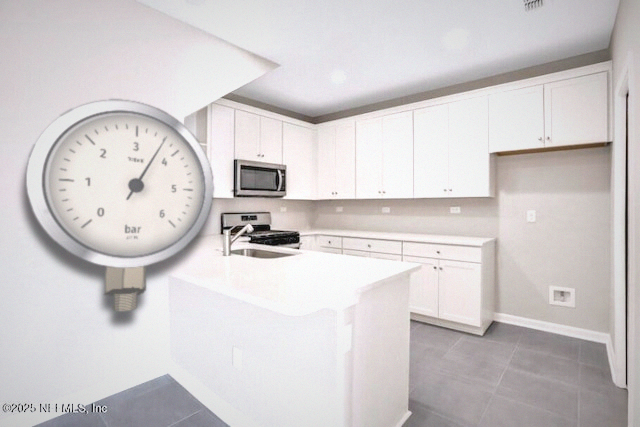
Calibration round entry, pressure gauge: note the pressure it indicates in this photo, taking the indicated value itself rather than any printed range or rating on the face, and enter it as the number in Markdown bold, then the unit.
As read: **3.6** bar
